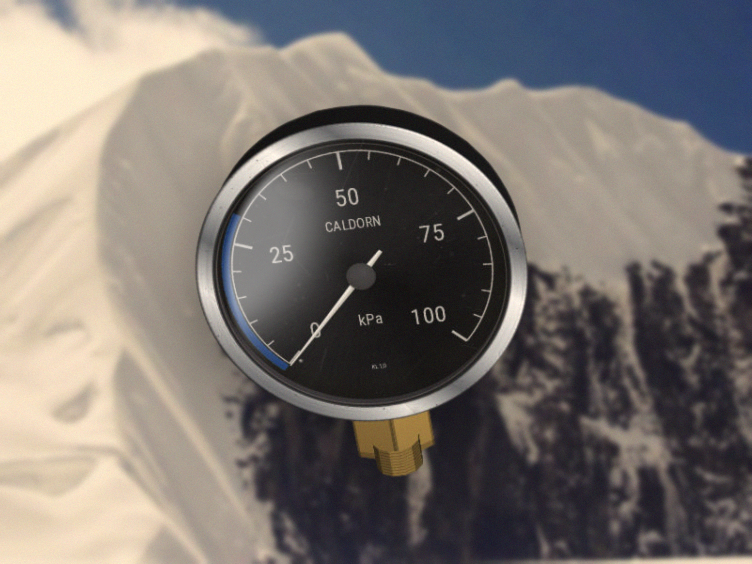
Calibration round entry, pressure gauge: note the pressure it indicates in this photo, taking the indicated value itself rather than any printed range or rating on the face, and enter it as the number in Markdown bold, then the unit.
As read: **0** kPa
